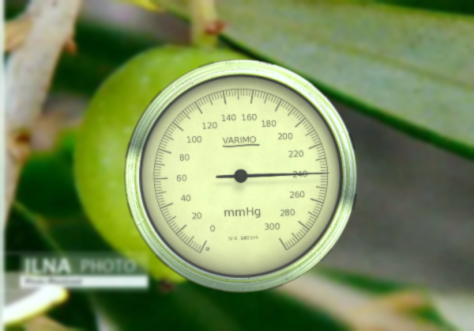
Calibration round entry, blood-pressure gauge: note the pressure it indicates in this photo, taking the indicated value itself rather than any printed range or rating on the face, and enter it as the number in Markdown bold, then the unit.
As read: **240** mmHg
